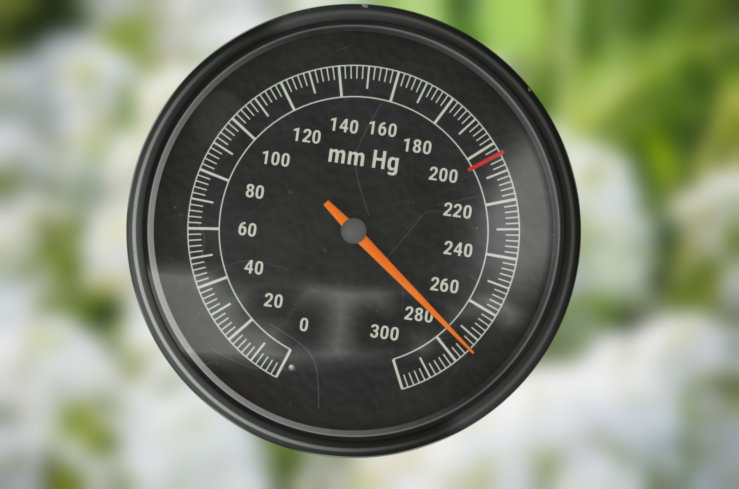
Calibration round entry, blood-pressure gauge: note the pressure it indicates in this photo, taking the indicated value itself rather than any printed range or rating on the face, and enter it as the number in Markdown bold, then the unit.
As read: **274** mmHg
